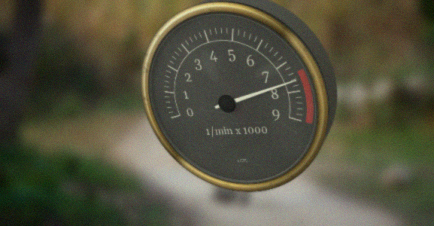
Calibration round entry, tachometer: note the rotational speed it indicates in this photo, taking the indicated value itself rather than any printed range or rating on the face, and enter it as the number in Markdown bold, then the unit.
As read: **7600** rpm
